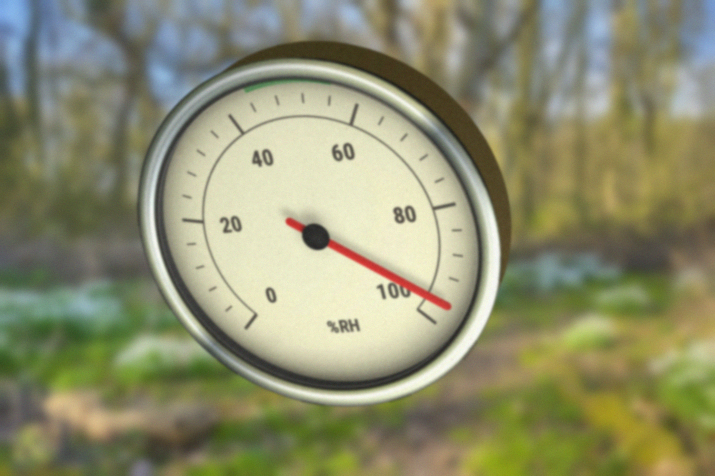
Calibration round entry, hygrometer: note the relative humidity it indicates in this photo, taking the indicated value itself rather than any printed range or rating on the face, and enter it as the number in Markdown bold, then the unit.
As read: **96** %
